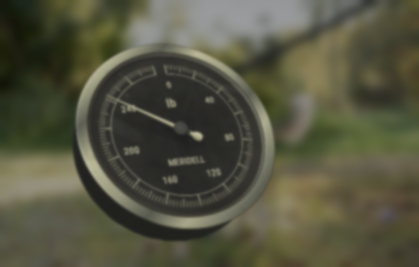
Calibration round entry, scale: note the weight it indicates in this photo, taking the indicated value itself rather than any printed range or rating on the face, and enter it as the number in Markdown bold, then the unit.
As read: **240** lb
